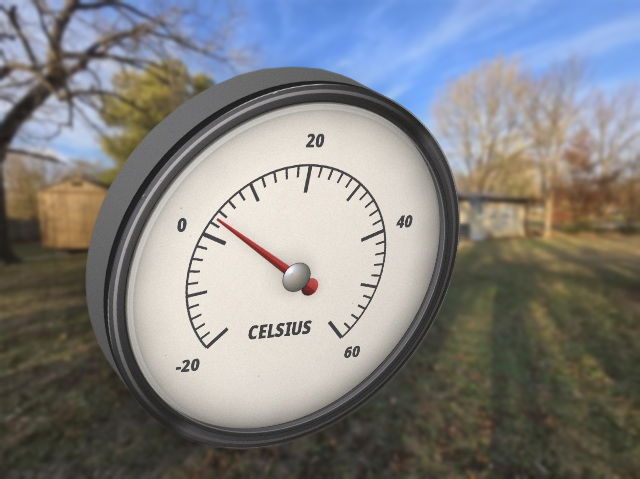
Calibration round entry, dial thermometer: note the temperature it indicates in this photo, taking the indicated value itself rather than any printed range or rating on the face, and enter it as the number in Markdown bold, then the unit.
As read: **3** °C
